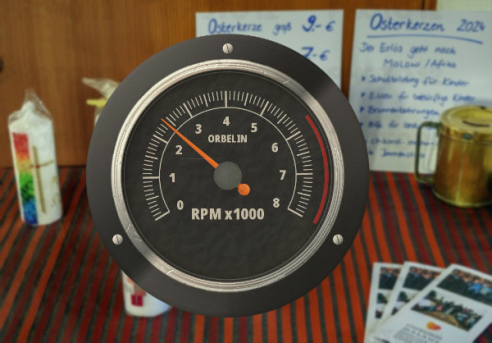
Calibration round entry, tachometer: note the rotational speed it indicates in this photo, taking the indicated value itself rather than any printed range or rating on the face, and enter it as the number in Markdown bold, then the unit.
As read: **2400** rpm
